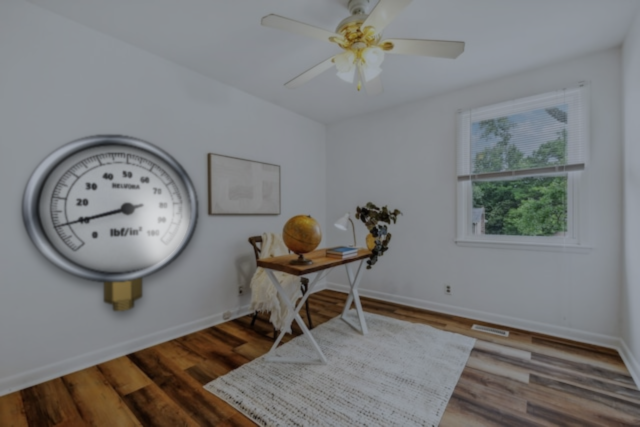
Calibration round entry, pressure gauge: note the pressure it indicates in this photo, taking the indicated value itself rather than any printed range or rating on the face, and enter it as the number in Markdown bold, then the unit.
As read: **10** psi
